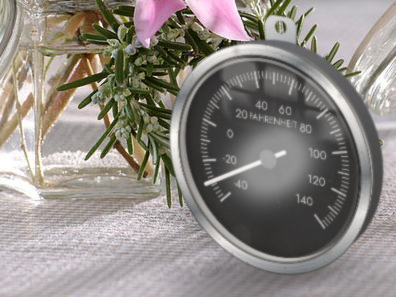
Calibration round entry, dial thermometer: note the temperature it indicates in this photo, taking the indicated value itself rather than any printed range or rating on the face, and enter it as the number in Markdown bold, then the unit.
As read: **-30** °F
